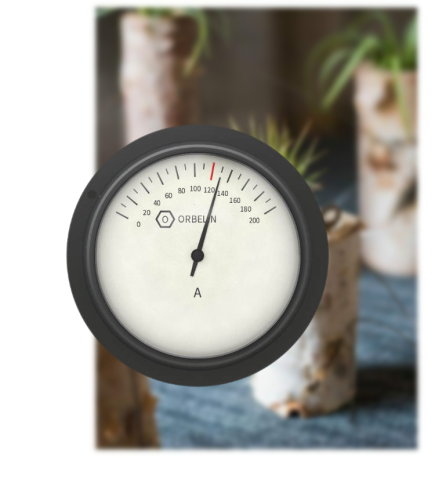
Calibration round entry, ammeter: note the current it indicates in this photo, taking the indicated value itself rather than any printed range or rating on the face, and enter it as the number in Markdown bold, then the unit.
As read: **130** A
